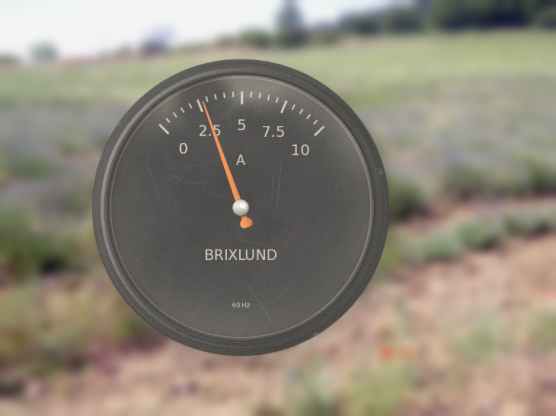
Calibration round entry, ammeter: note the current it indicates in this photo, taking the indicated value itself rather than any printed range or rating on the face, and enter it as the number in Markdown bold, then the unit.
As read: **2.75** A
